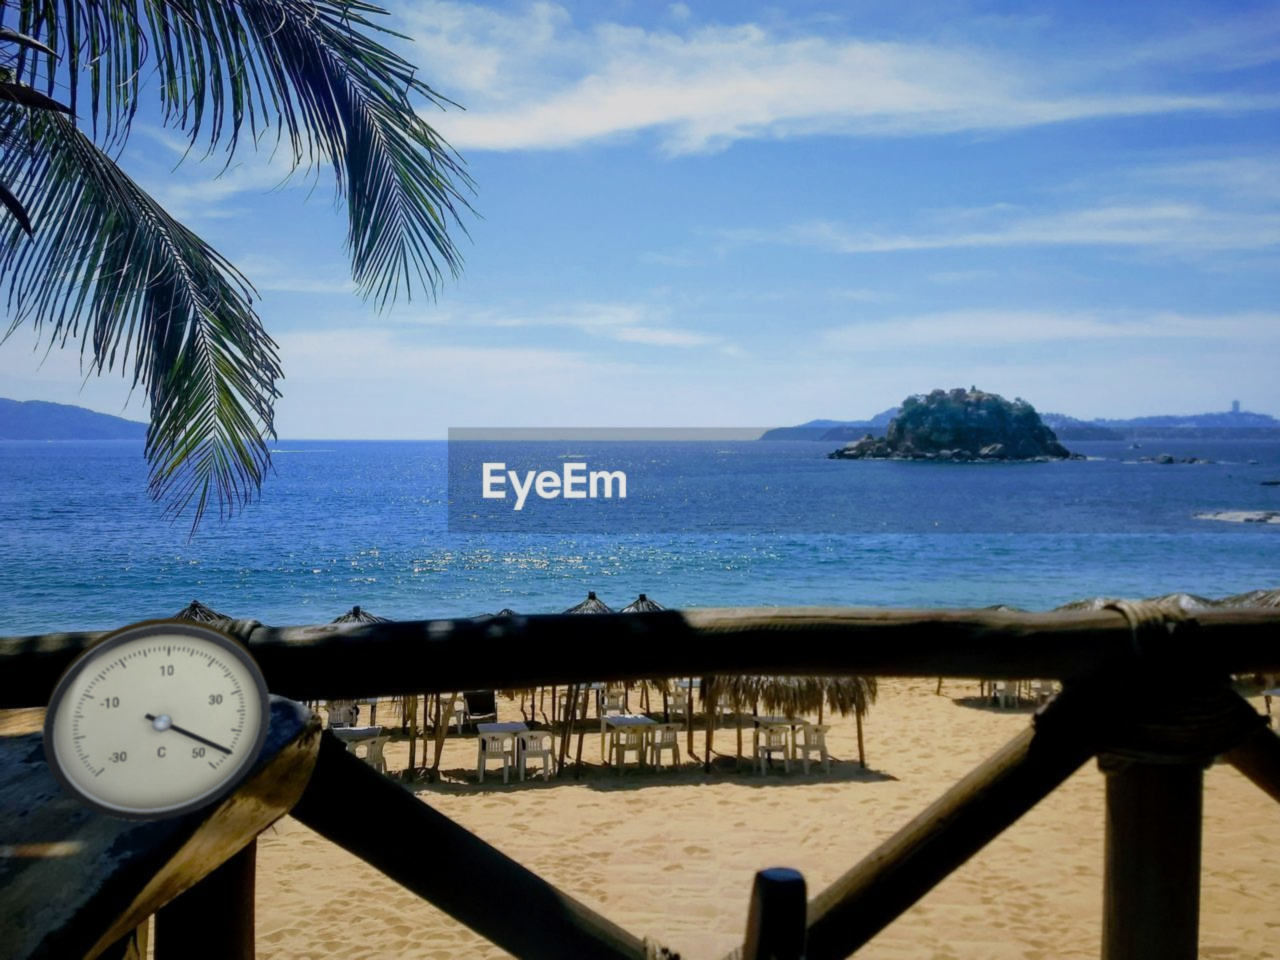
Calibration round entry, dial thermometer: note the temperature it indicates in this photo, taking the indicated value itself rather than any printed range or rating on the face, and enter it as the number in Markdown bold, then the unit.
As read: **45** °C
